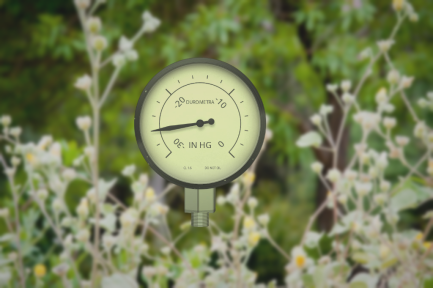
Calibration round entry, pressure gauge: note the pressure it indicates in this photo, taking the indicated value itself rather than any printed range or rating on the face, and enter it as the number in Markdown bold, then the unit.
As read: **-26** inHg
